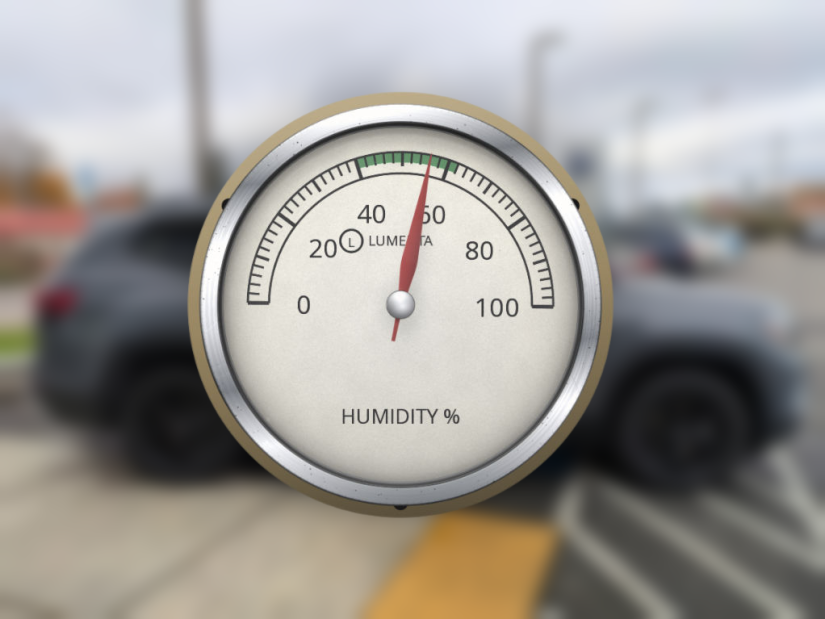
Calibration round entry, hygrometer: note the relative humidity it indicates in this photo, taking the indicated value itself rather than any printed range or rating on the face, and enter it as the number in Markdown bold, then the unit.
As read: **56** %
